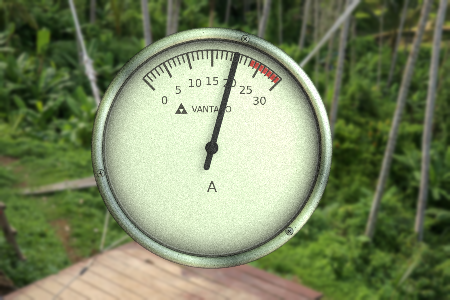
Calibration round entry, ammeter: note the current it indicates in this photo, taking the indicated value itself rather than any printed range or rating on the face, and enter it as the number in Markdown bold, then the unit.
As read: **20** A
